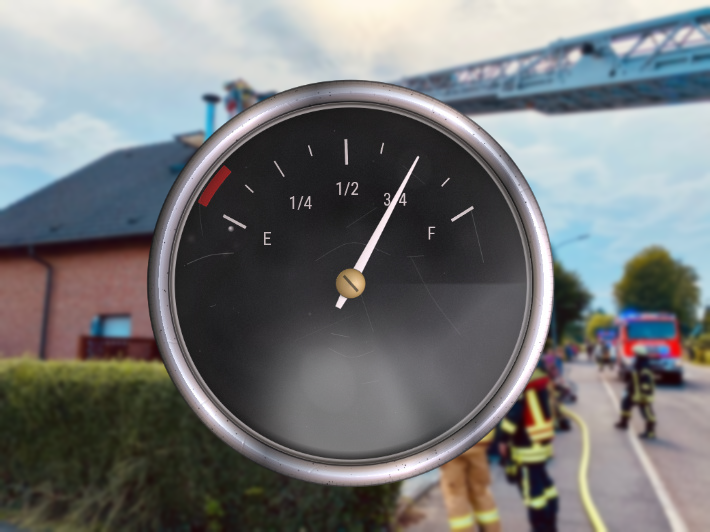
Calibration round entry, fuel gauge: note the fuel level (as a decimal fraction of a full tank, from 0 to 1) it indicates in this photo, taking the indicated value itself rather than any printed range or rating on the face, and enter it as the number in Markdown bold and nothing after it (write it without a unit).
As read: **0.75**
